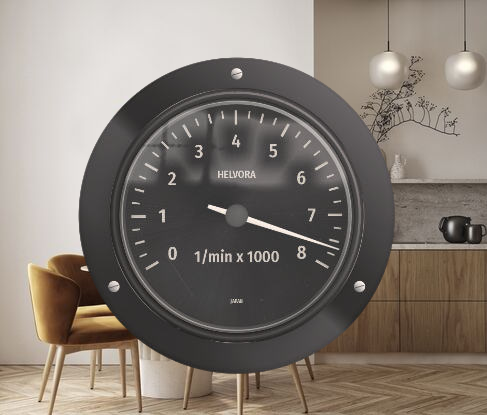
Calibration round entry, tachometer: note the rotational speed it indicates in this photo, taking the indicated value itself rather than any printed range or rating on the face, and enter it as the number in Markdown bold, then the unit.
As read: **7625** rpm
